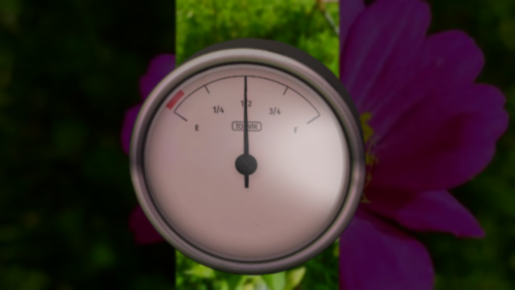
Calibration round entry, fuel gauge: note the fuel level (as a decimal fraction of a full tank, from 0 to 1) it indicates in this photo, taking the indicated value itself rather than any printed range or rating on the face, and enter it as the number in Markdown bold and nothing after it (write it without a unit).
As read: **0.5**
